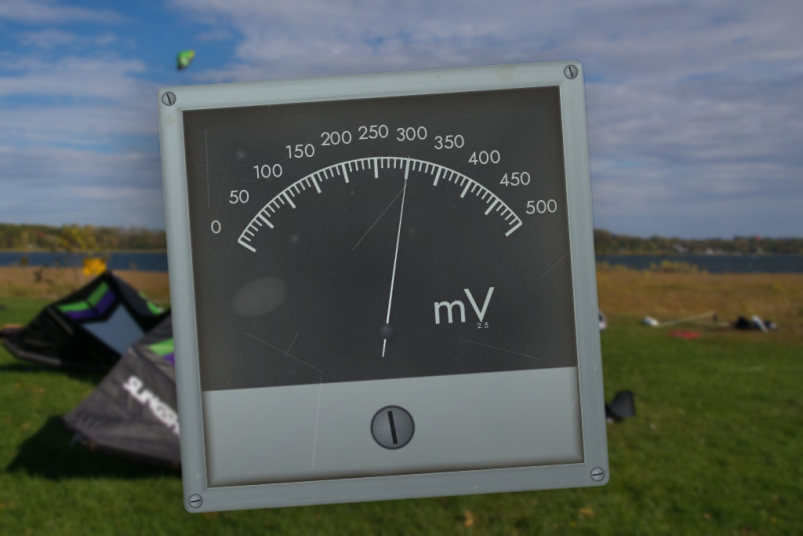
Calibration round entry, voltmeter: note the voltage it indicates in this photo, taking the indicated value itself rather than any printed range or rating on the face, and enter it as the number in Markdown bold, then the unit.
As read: **300** mV
